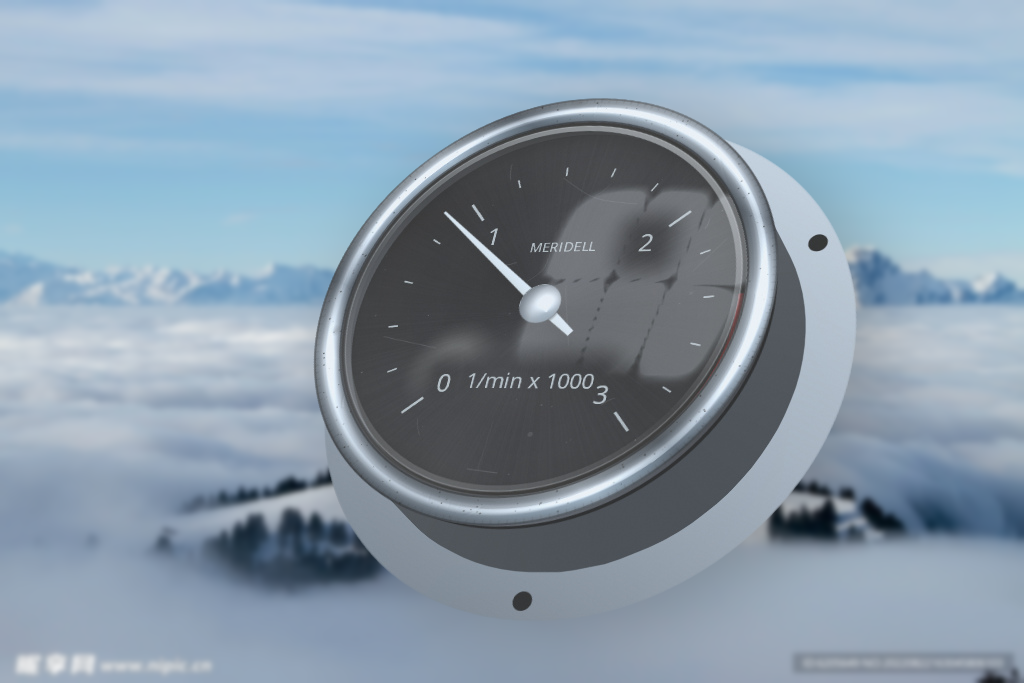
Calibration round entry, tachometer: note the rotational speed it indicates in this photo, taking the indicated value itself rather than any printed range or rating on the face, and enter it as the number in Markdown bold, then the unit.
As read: **900** rpm
